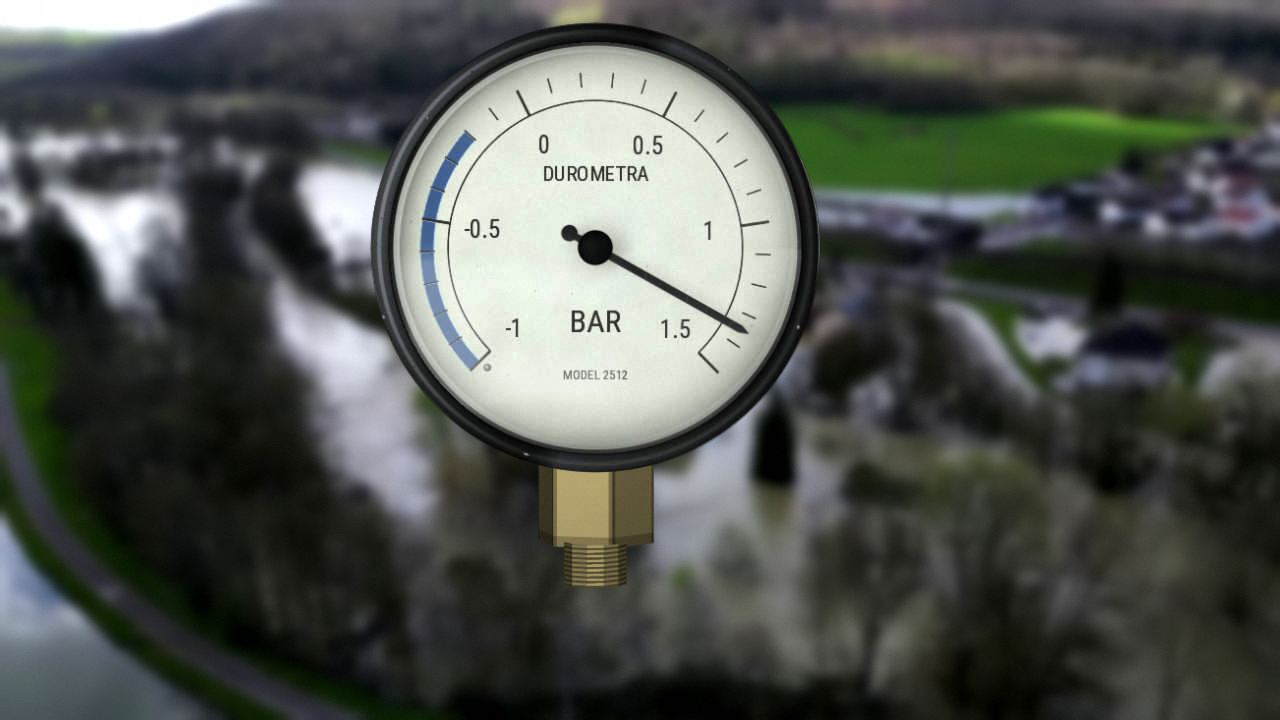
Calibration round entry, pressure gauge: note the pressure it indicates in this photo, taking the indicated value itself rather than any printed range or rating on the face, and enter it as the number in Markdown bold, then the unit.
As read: **1.35** bar
